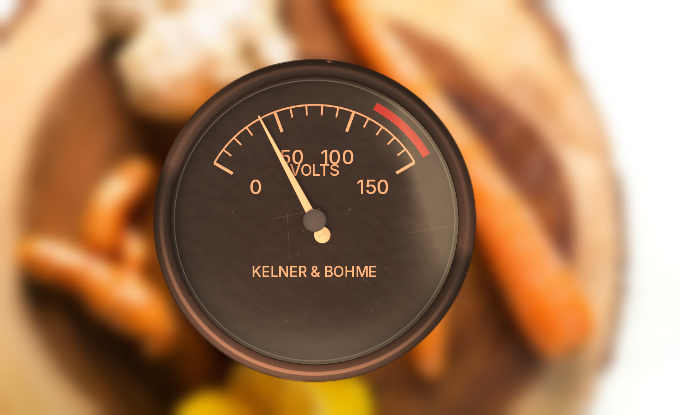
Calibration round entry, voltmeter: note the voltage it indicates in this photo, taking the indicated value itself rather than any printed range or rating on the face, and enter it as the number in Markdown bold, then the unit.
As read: **40** V
